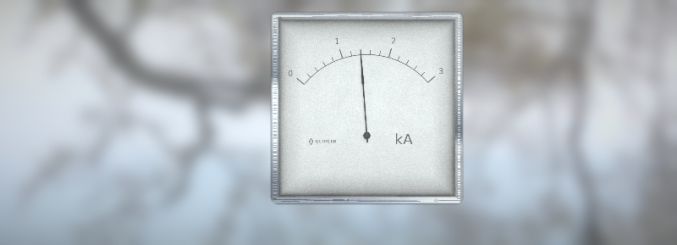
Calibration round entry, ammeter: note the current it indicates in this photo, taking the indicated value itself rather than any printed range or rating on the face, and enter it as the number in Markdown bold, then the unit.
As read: **1.4** kA
